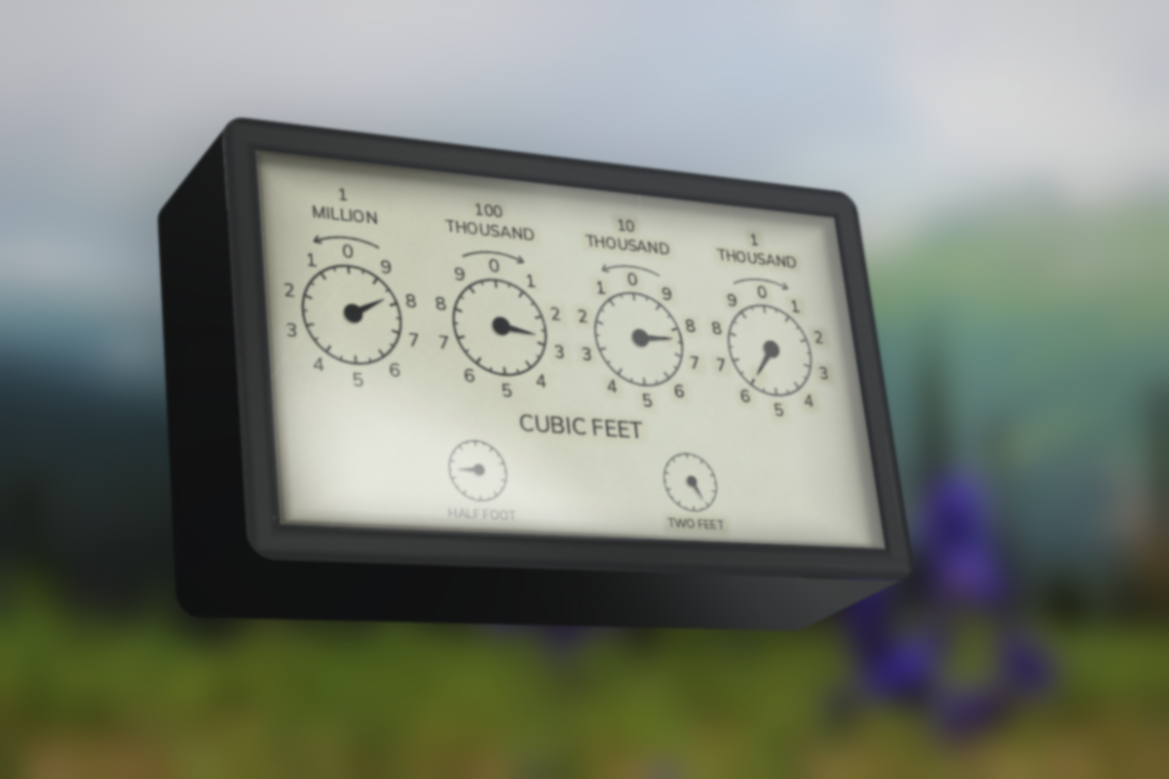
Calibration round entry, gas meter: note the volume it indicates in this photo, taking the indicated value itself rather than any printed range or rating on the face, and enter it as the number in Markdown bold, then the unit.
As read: **827600** ft³
